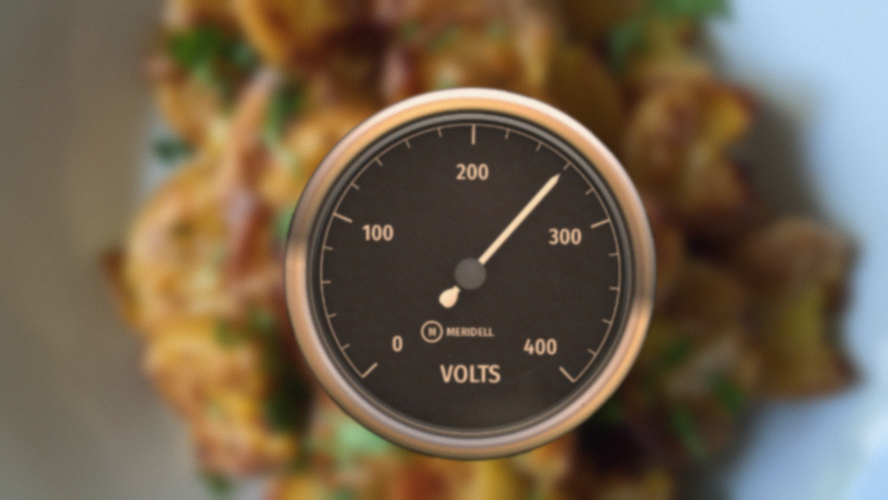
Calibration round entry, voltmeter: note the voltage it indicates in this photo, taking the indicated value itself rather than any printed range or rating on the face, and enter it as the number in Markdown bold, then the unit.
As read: **260** V
